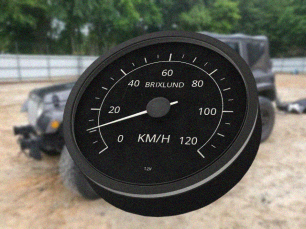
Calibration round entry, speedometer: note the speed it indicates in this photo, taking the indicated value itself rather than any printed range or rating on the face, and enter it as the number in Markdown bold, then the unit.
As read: **10** km/h
